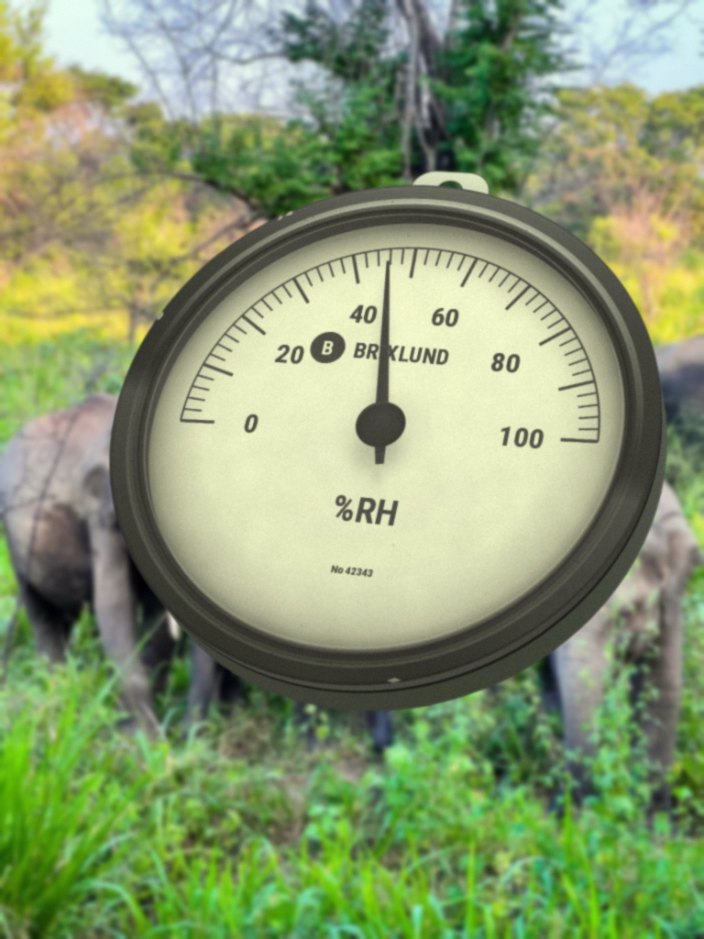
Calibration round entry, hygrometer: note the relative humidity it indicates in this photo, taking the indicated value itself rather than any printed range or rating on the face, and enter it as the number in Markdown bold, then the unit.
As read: **46** %
